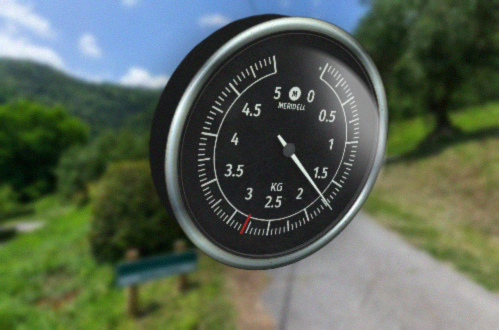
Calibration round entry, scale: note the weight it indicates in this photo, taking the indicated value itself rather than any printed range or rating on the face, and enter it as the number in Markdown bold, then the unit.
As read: **1.75** kg
